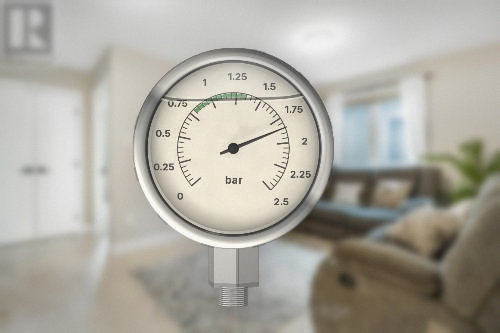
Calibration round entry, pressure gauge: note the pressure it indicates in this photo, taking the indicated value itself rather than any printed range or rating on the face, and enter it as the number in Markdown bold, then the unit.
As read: **1.85** bar
